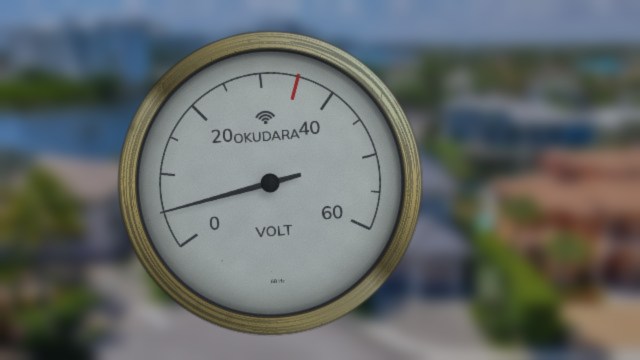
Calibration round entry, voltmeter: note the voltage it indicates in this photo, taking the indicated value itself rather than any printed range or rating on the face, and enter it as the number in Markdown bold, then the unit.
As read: **5** V
